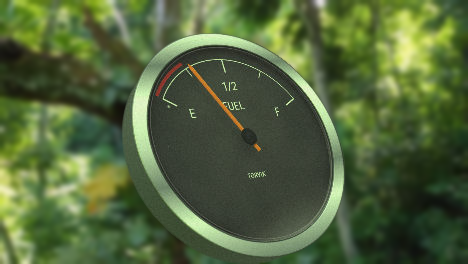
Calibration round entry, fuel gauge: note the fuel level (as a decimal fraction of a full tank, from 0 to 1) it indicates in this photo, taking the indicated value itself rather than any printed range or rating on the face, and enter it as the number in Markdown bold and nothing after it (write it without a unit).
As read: **0.25**
